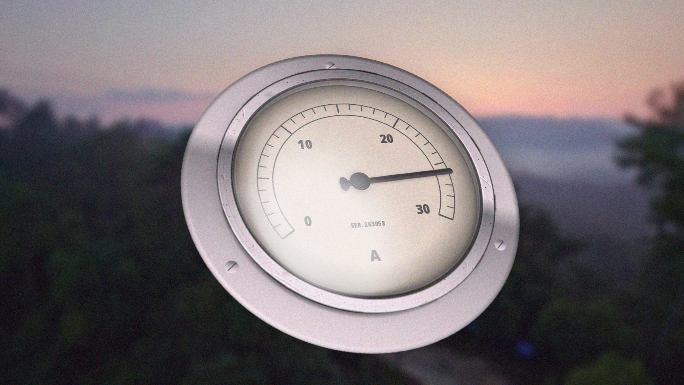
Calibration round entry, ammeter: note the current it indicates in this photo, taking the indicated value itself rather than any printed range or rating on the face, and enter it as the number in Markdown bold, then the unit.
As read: **26** A
